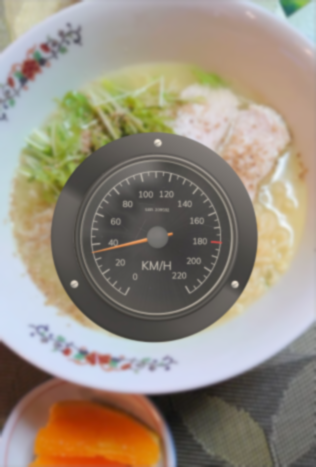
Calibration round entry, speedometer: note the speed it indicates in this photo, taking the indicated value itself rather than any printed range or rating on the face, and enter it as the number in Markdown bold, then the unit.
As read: **35** km/h
